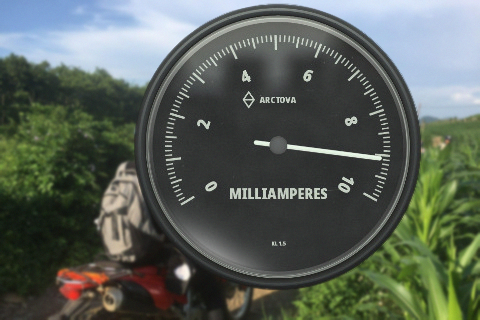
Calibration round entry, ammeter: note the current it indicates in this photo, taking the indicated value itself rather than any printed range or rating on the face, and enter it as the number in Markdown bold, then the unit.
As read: **9.1** mA
